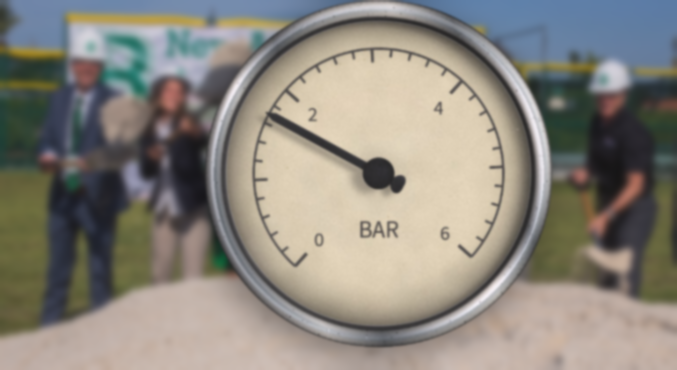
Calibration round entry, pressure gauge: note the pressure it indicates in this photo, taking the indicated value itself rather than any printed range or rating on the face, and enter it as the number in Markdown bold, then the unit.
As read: **1.7** bar
